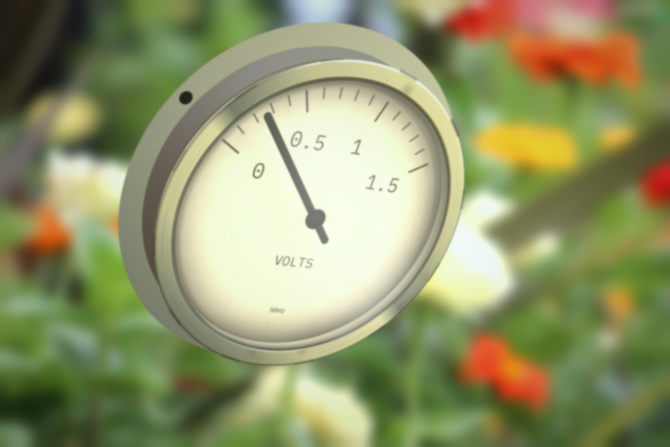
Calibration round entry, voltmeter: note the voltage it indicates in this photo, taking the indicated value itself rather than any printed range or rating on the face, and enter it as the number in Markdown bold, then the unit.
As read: **0.25** V
